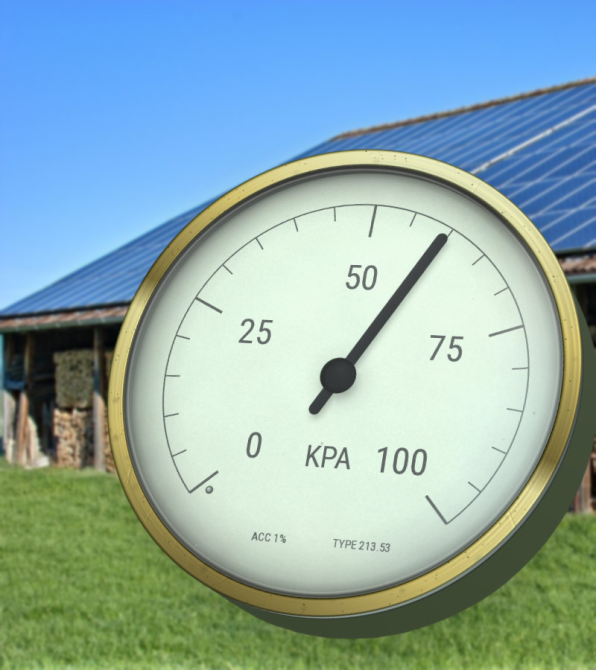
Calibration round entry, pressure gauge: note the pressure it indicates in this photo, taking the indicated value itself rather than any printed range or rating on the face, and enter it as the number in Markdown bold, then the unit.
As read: **60** kPa
